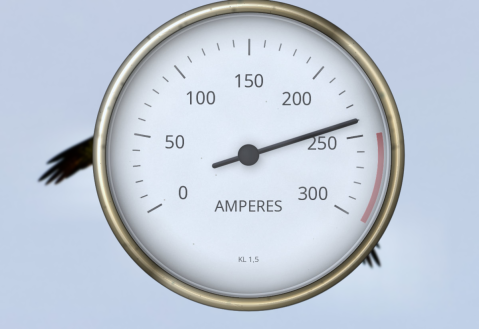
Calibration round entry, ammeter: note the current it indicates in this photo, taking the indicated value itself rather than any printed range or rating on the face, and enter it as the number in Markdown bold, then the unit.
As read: **240** A
